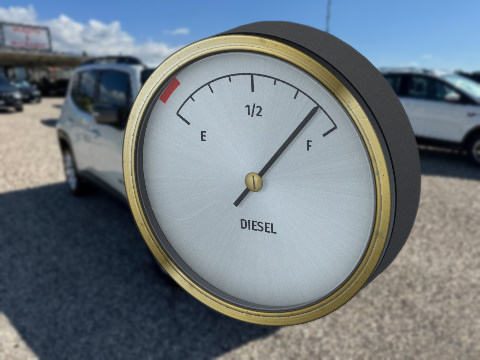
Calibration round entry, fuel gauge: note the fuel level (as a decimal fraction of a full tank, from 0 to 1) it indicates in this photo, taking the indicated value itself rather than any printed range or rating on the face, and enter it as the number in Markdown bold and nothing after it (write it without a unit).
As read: **0.875**
